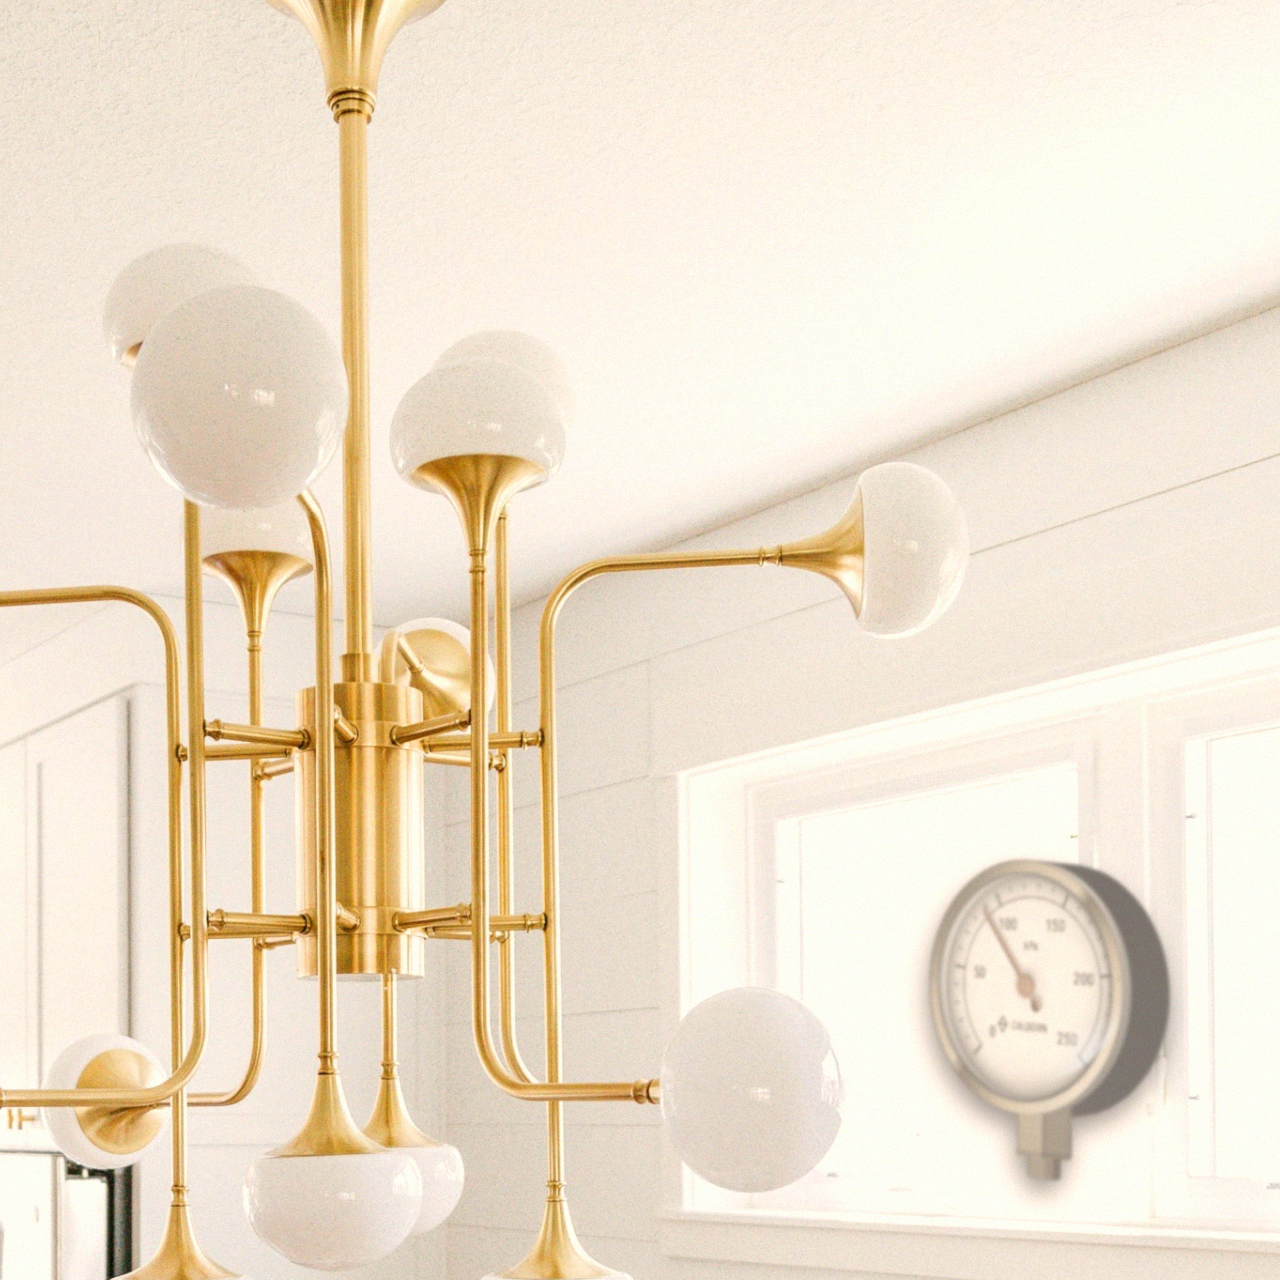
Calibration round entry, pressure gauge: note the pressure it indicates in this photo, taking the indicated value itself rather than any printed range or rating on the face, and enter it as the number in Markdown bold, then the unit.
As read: **90** kPa
